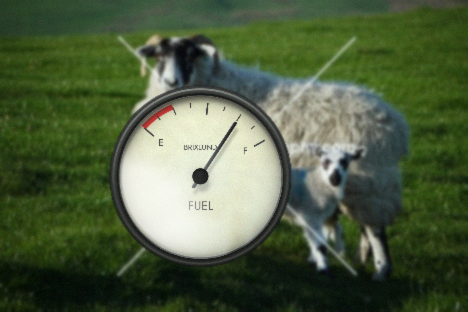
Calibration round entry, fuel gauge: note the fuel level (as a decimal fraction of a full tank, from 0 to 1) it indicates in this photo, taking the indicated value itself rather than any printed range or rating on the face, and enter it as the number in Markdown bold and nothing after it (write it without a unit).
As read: **0.75**
